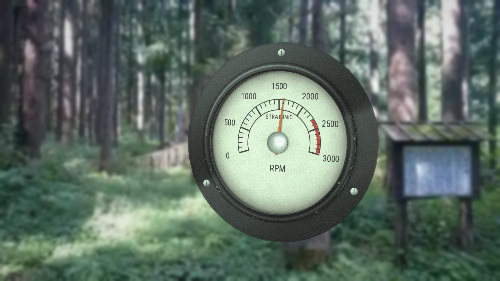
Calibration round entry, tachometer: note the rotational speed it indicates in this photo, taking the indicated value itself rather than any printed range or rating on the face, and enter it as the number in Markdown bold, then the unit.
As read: **1600** rpm
